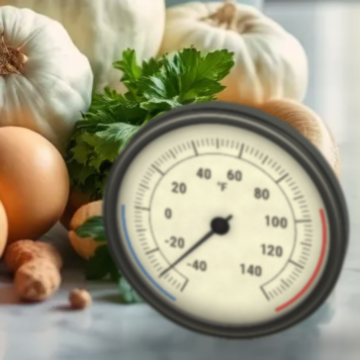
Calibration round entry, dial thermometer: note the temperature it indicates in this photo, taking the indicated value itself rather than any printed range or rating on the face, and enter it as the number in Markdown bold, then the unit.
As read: **-30** °F
